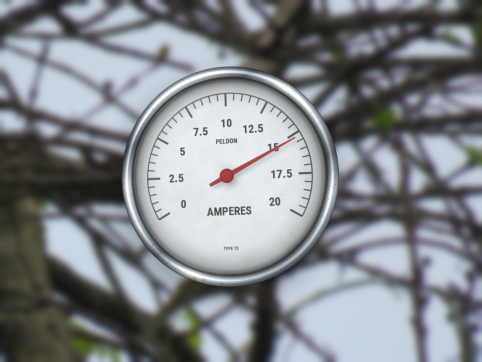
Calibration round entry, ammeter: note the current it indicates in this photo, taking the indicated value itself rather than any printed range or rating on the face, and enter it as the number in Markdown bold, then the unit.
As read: **15.25** A
